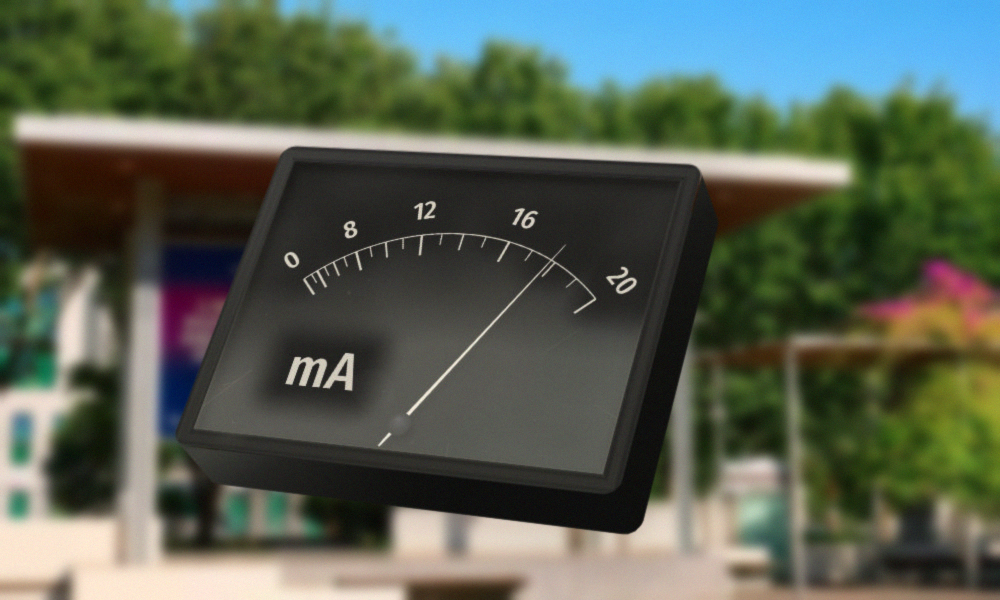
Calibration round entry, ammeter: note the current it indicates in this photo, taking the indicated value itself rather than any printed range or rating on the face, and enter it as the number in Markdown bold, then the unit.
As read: **18** mA
